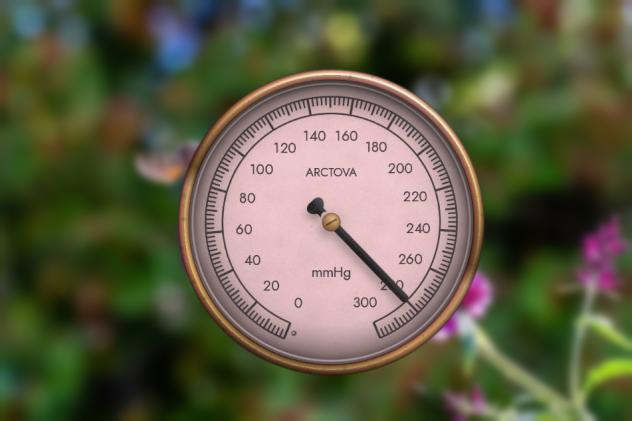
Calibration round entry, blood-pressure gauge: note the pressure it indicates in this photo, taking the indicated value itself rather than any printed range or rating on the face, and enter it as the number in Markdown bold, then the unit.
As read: **280** mmHg
